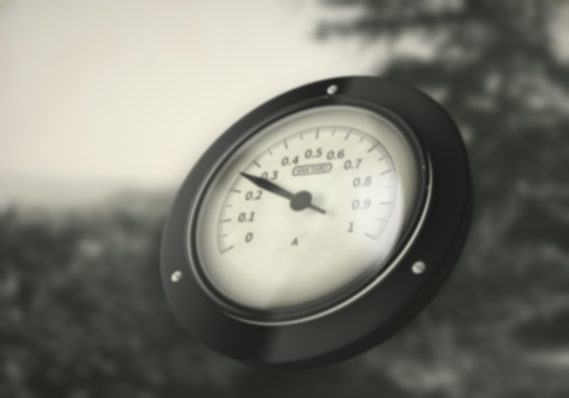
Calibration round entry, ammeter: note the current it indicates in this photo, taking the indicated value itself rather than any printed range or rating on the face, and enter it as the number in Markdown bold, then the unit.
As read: **0.25** A
